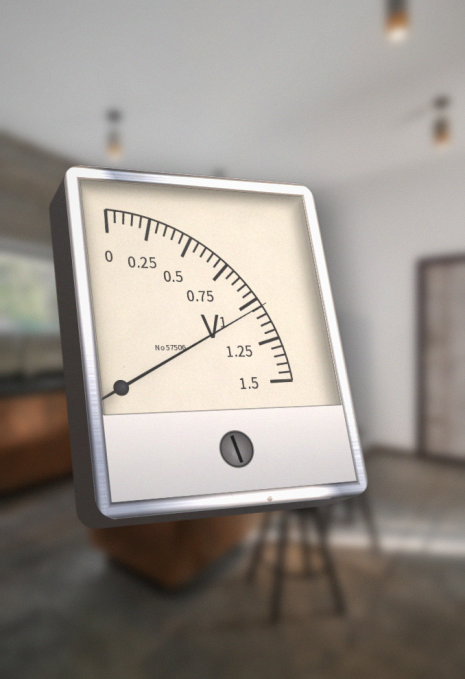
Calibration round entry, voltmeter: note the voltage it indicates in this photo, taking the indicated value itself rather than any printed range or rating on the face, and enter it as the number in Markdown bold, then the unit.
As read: **1.05** V
